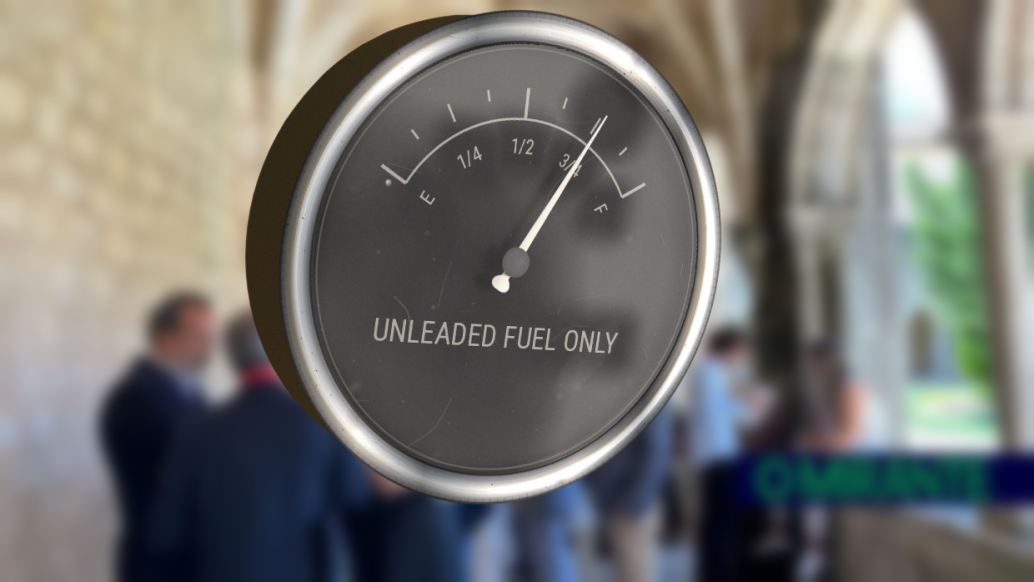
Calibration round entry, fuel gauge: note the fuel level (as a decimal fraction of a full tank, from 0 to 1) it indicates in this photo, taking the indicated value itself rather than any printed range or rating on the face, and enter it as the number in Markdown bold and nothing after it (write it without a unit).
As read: **0.75**
